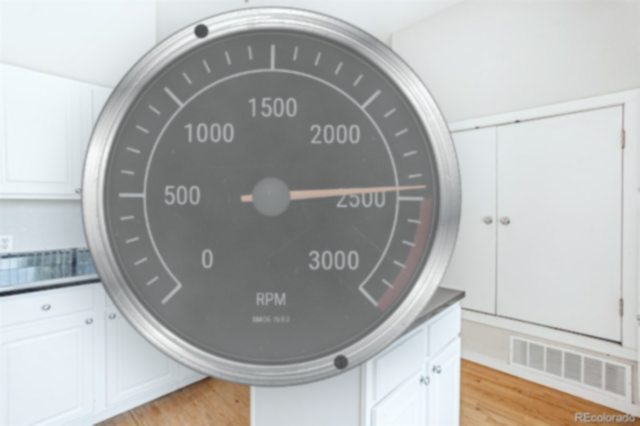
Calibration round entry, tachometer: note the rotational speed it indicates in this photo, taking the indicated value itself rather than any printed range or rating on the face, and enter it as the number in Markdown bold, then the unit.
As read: **2450** rpm
